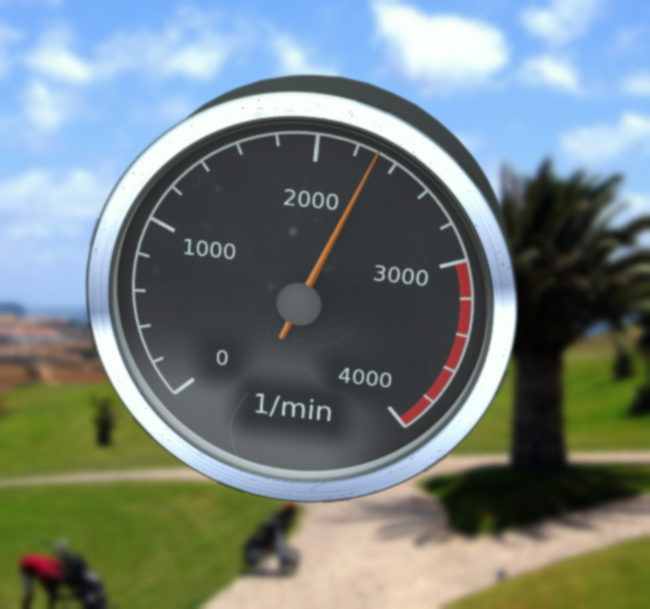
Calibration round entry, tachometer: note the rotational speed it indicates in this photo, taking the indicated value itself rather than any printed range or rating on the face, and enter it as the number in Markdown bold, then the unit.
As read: **2300** rpm
